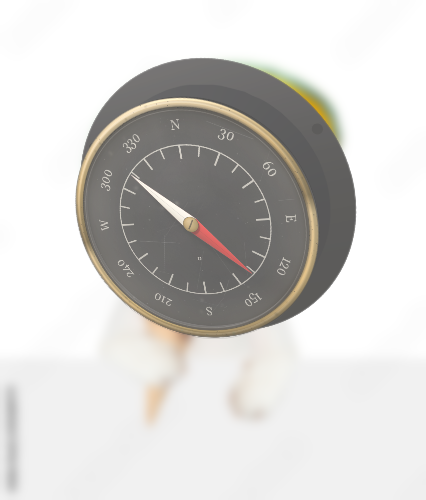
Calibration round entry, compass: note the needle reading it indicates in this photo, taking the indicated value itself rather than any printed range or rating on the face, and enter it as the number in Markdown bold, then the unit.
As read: **135** °
